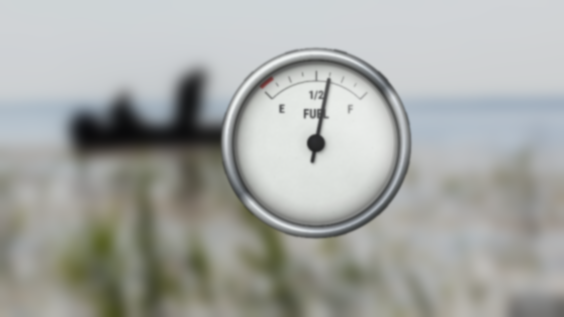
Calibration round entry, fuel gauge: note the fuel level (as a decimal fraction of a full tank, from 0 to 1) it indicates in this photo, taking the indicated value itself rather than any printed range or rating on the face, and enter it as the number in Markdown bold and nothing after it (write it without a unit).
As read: **0.625**
